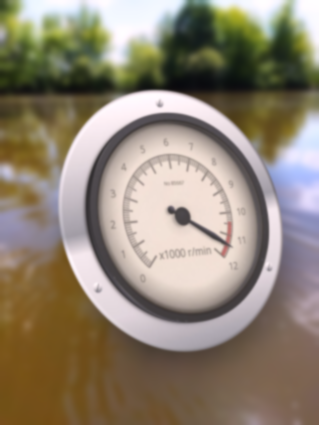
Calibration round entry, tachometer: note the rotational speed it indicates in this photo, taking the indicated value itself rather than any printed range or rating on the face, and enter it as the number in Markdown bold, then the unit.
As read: **11500** rpm
